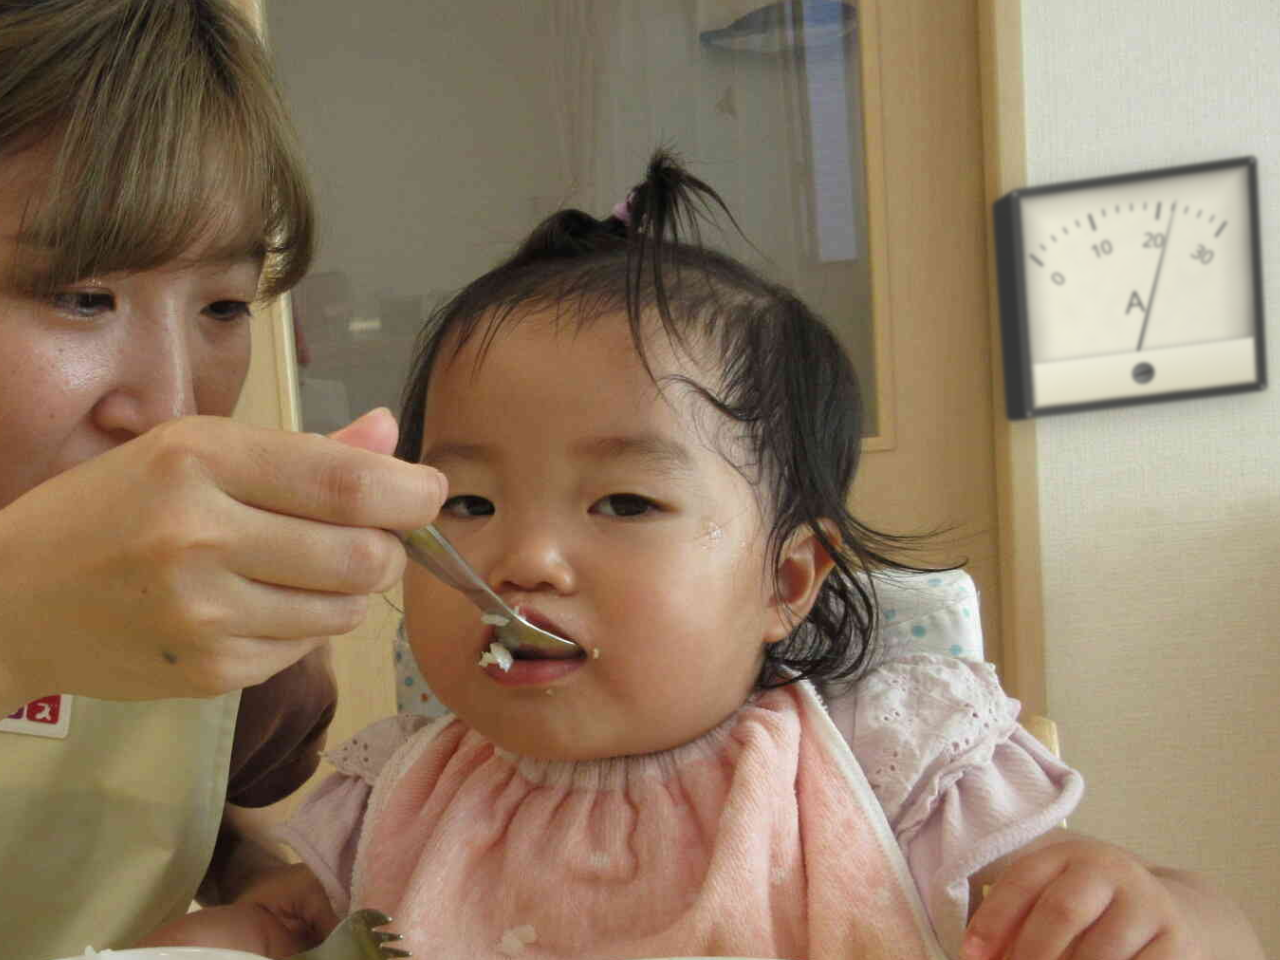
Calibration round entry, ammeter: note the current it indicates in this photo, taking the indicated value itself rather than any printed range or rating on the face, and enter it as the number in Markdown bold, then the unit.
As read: **22** A
